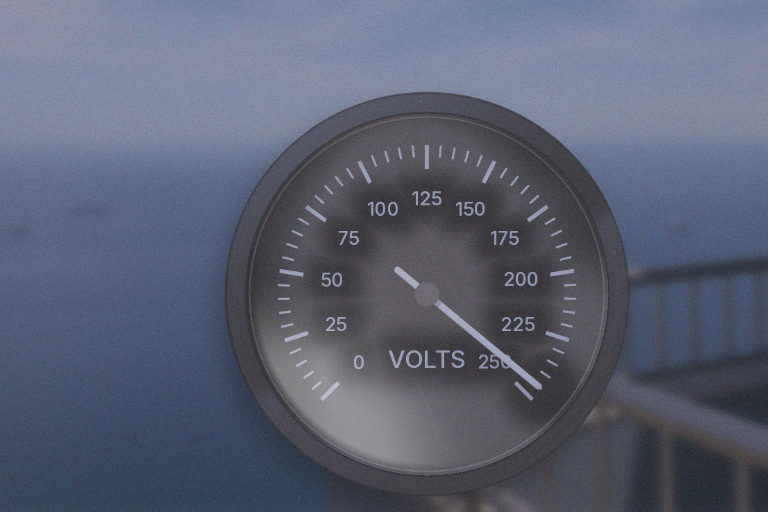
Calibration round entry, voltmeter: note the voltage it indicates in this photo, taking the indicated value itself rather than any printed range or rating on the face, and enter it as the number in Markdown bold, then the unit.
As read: **245** V
